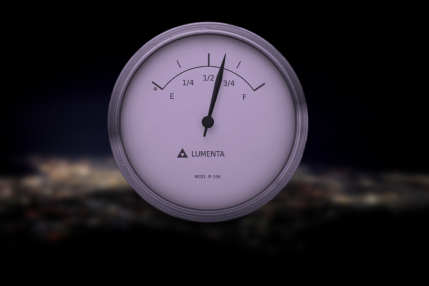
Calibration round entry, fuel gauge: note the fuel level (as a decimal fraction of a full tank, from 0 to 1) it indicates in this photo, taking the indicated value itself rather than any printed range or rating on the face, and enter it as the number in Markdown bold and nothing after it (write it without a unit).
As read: **0.625**
